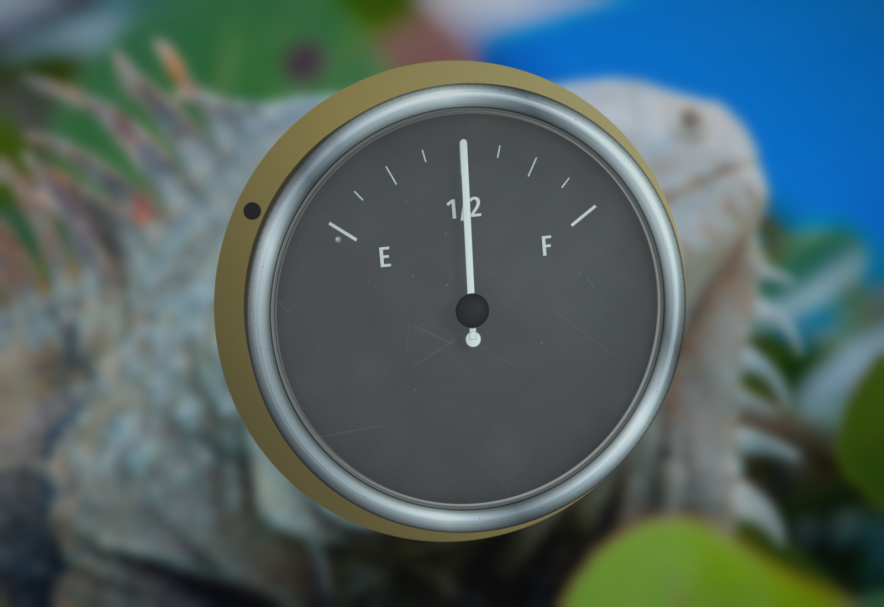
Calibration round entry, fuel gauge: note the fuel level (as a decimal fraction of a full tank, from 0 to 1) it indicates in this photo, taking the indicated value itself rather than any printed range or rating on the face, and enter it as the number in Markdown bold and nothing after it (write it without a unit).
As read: **0.5**
